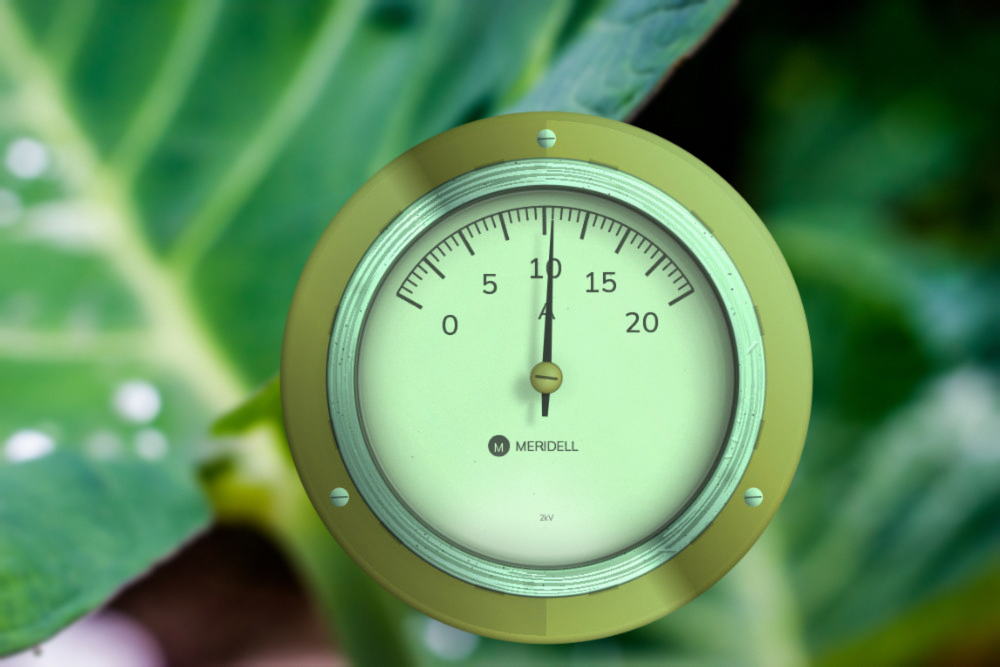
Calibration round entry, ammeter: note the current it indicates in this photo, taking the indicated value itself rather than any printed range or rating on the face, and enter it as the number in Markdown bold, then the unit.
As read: **10.5** A
